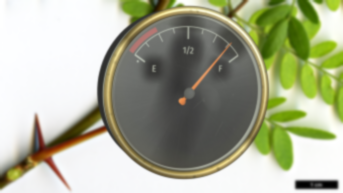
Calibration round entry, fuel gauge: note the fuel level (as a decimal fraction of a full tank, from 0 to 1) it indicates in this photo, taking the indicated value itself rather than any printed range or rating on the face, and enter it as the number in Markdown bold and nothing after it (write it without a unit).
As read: **0.875**
